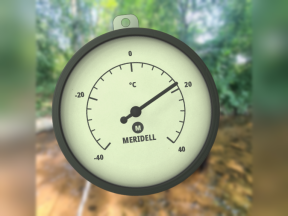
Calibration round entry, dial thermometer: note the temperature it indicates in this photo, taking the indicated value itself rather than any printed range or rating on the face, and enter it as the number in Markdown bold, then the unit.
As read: **18** °C
